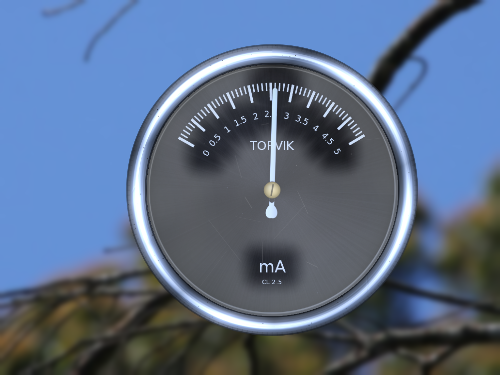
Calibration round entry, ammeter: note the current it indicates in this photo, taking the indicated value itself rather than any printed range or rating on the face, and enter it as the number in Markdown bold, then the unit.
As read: **2.6** mA
